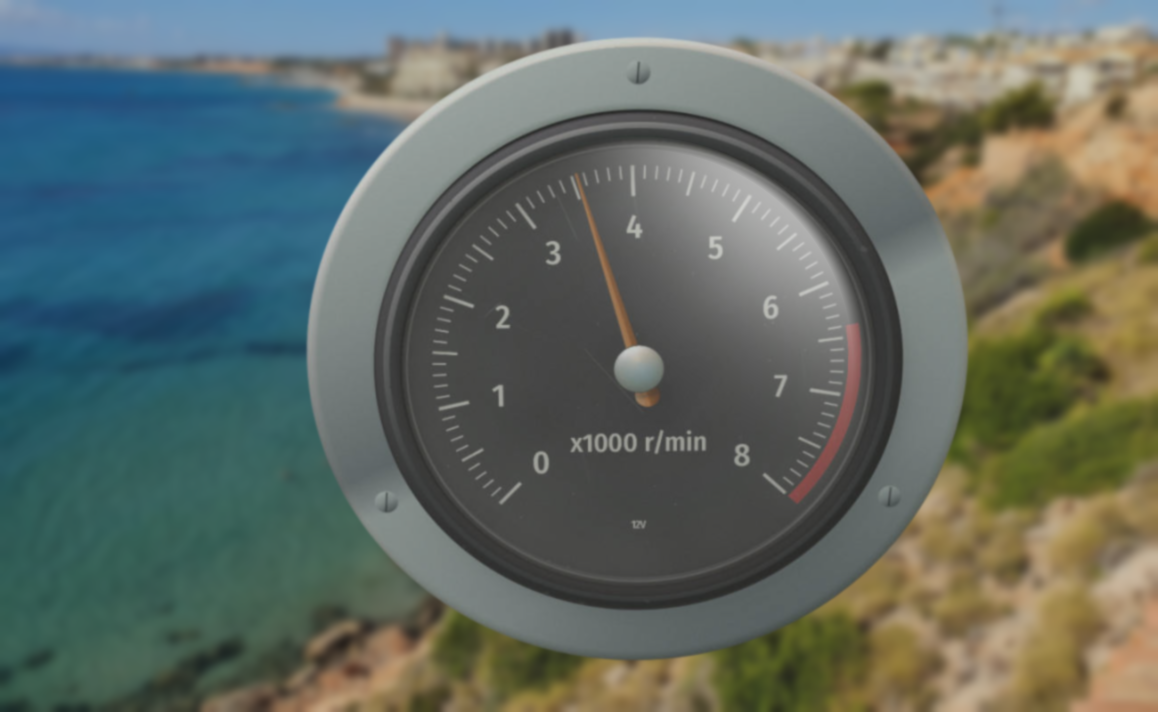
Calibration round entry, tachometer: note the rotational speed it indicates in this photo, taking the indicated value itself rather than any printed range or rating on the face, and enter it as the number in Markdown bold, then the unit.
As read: **3550** rpm
